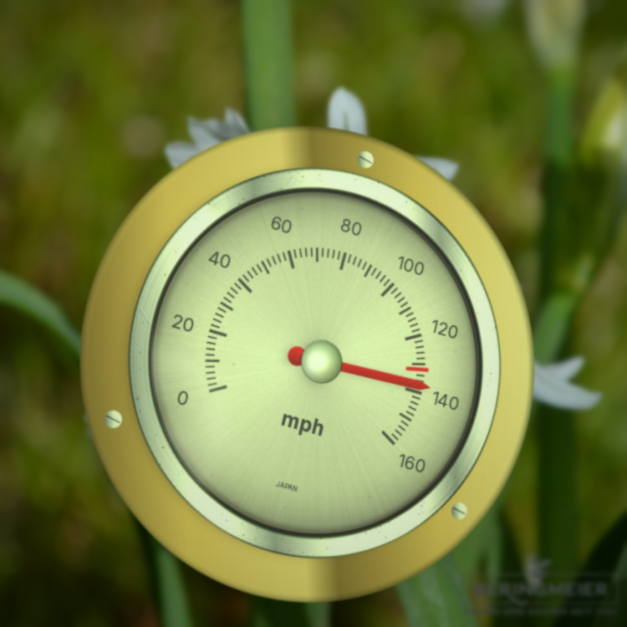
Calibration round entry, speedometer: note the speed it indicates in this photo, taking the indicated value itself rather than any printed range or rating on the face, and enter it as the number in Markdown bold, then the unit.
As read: **138** mph
